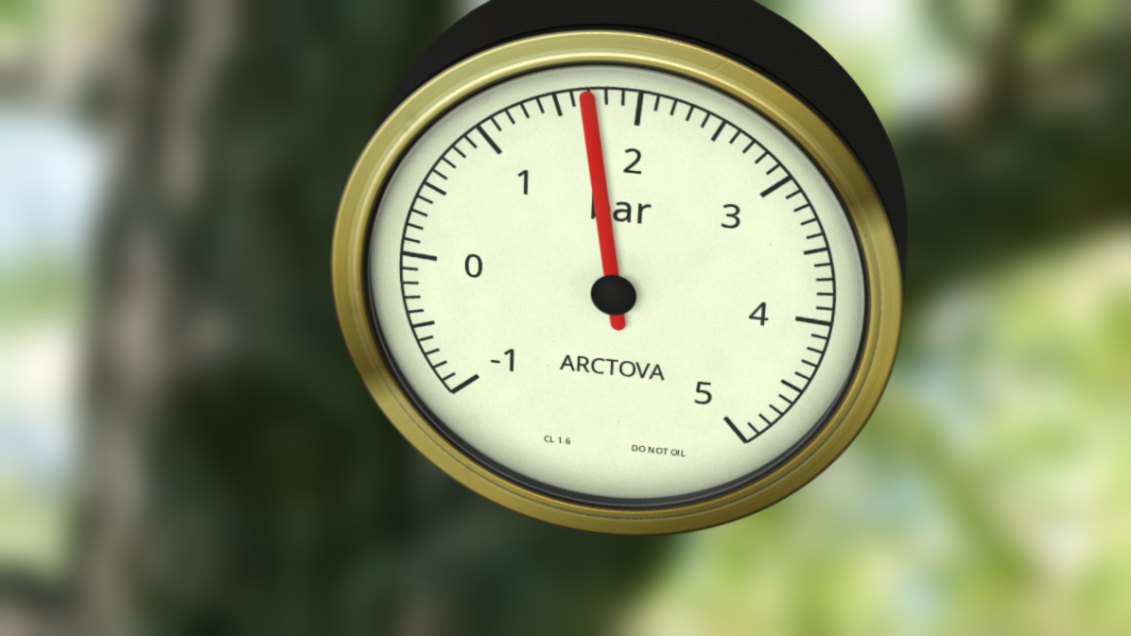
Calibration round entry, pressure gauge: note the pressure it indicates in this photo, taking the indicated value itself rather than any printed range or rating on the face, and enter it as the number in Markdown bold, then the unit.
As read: **1.7** bar
